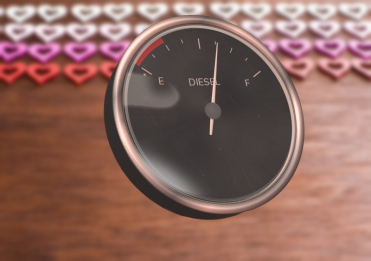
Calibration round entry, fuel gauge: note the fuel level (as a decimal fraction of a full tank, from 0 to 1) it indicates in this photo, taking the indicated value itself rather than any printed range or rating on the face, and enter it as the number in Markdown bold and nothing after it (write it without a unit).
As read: **0.625**
